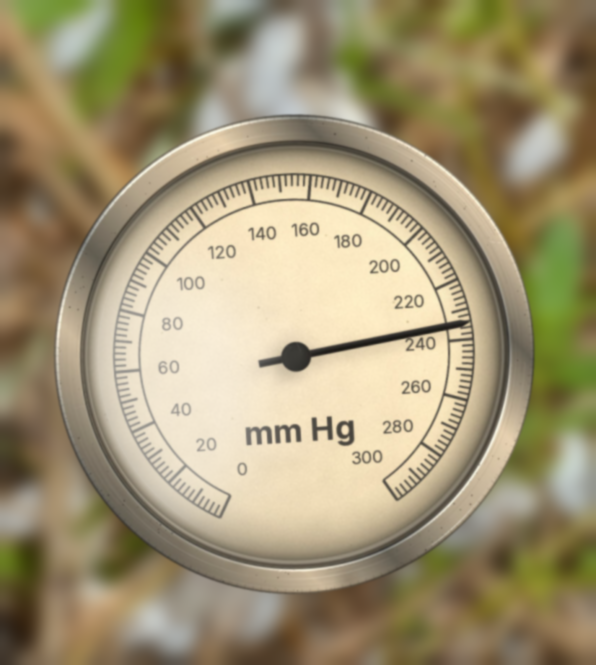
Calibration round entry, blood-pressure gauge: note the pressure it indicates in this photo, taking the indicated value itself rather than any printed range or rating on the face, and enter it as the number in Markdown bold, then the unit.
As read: **234** mmHg
